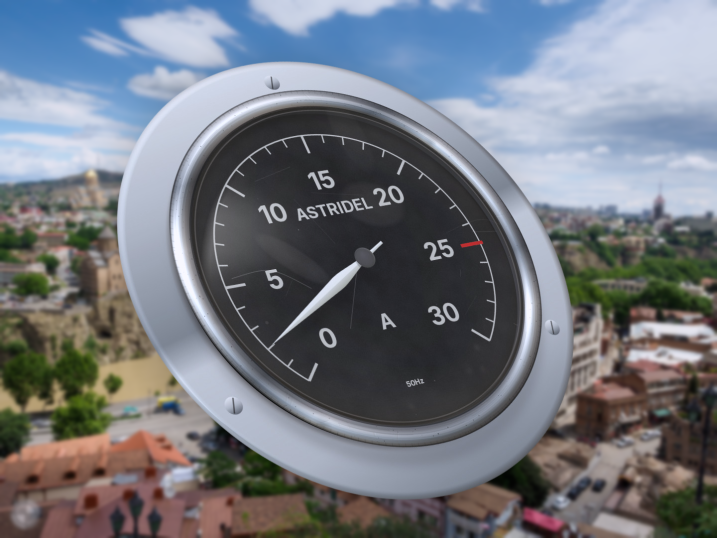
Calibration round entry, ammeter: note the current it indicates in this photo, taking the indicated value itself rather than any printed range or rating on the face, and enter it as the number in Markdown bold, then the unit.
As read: **2** A
